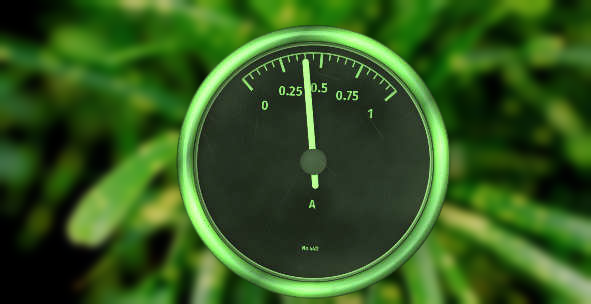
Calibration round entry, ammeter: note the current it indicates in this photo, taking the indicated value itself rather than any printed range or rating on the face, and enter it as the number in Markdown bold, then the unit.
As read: **0.4** A
